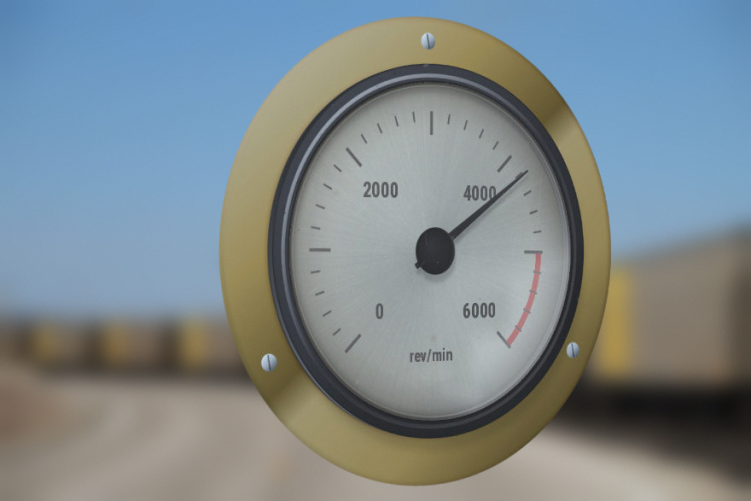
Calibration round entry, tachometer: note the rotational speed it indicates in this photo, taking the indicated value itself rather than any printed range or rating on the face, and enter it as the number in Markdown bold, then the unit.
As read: **4200** rpm
